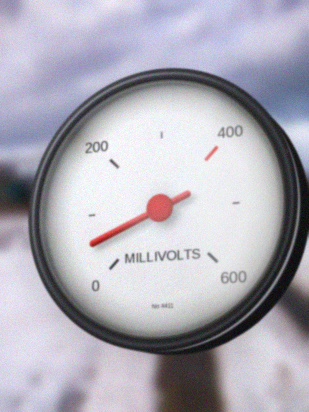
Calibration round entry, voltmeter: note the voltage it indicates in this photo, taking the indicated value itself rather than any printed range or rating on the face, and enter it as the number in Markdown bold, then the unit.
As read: **50** mV
